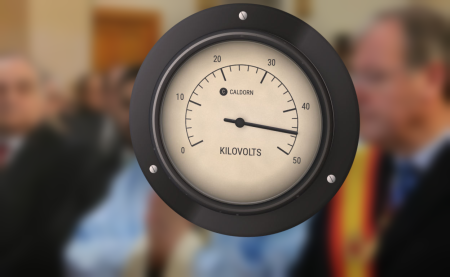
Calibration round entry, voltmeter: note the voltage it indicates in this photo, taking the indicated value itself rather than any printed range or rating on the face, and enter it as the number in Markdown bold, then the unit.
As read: **45** kV
